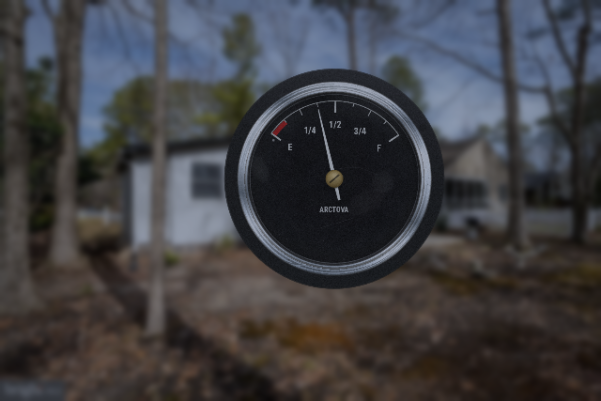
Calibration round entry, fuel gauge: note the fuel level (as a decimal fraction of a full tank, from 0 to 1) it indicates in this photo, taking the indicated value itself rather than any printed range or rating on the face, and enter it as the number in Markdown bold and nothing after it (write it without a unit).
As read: **0.375**
